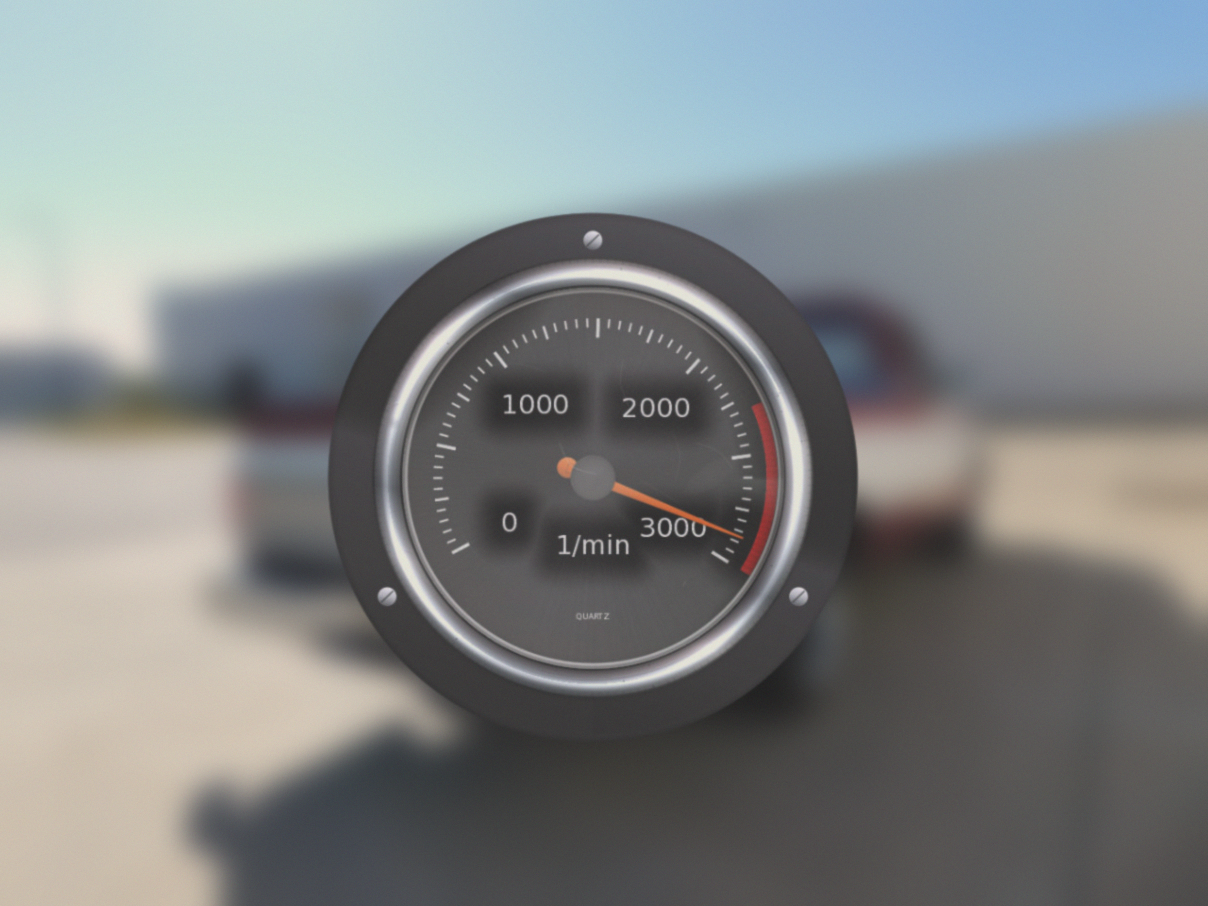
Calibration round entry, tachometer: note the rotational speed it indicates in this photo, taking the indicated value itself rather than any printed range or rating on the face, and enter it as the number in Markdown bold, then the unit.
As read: **2875** rpm
